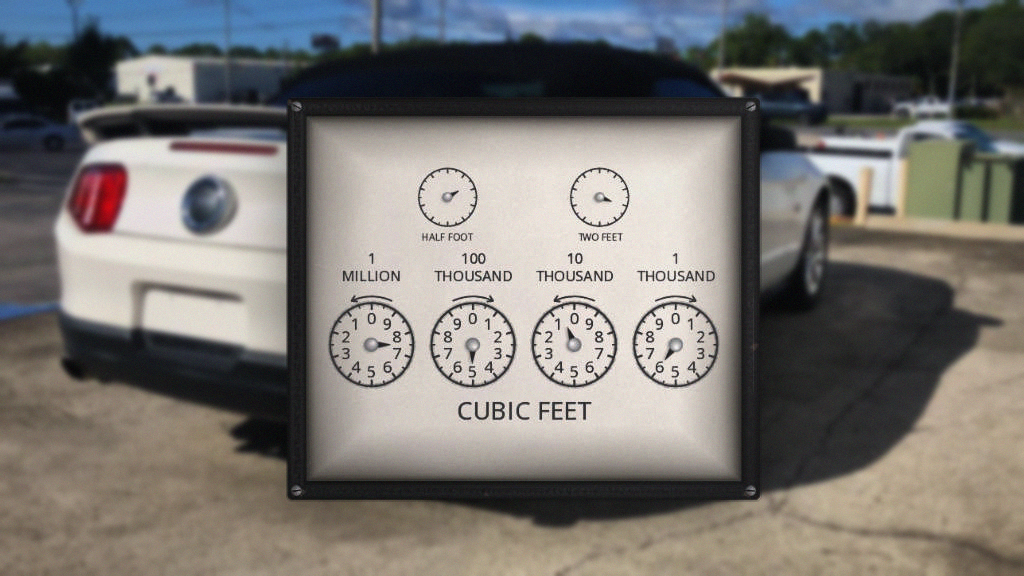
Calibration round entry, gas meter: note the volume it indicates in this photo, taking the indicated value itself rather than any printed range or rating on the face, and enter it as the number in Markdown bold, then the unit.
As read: **750600** ft³
